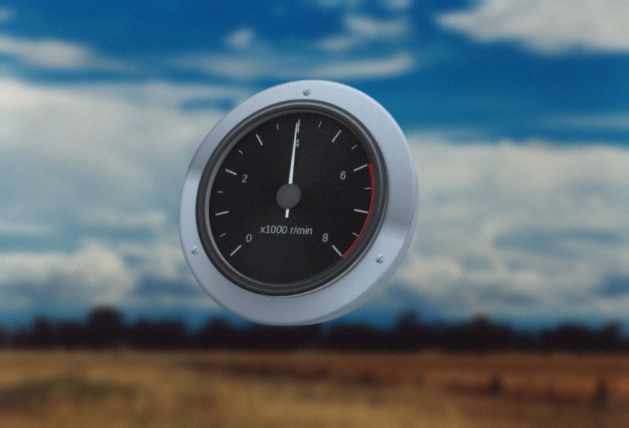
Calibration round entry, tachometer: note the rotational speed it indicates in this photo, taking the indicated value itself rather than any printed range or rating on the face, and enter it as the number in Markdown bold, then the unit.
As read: **4000** rpm
